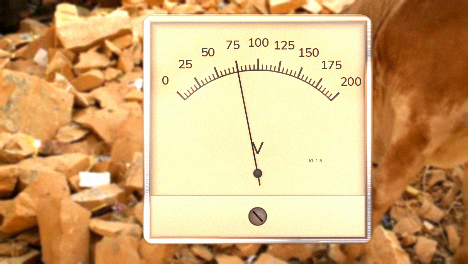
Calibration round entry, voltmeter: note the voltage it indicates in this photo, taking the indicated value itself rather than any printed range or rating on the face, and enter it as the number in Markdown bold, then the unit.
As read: **75** V
